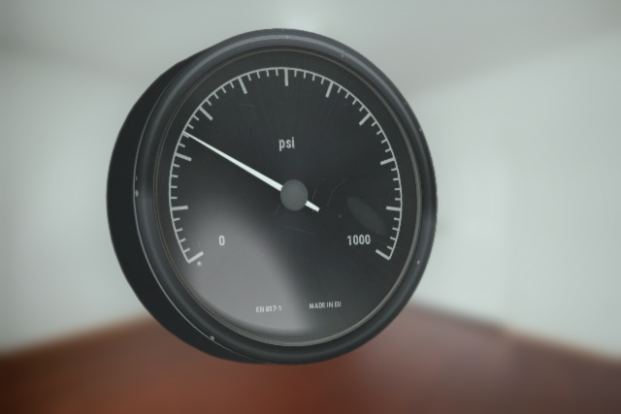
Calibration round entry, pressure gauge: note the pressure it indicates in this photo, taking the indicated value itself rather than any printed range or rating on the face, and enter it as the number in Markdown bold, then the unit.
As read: **240** psi
